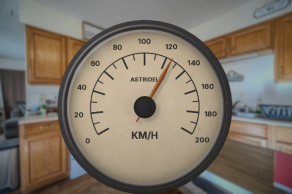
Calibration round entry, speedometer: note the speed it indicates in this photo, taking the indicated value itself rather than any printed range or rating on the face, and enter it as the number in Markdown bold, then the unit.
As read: **125** km/h
